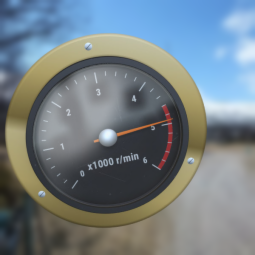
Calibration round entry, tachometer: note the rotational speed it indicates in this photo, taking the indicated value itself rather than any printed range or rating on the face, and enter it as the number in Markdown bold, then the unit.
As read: **4900** rpm
